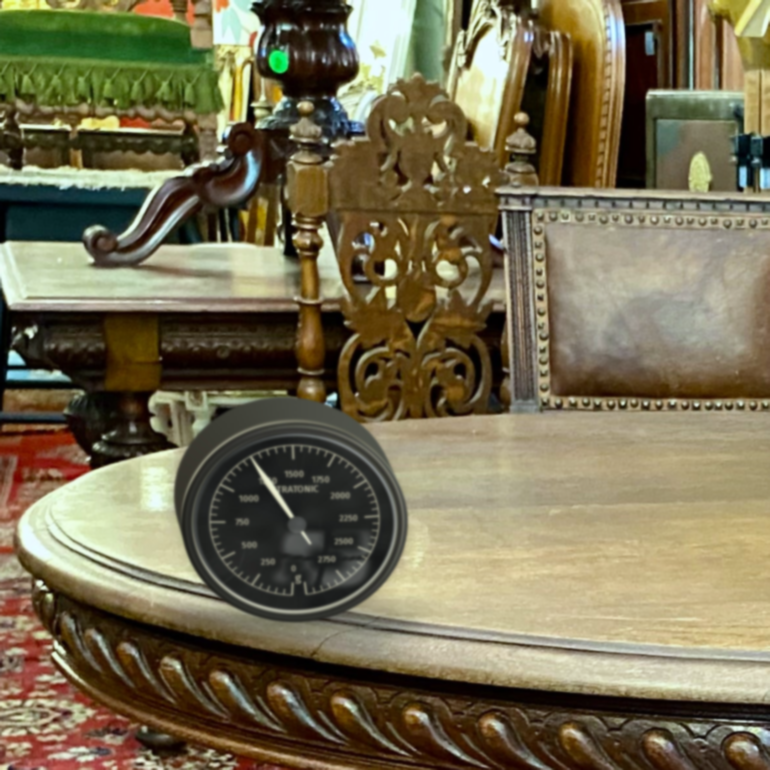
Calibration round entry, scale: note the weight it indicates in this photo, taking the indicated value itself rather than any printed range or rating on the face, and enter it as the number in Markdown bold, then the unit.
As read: **1250** g
